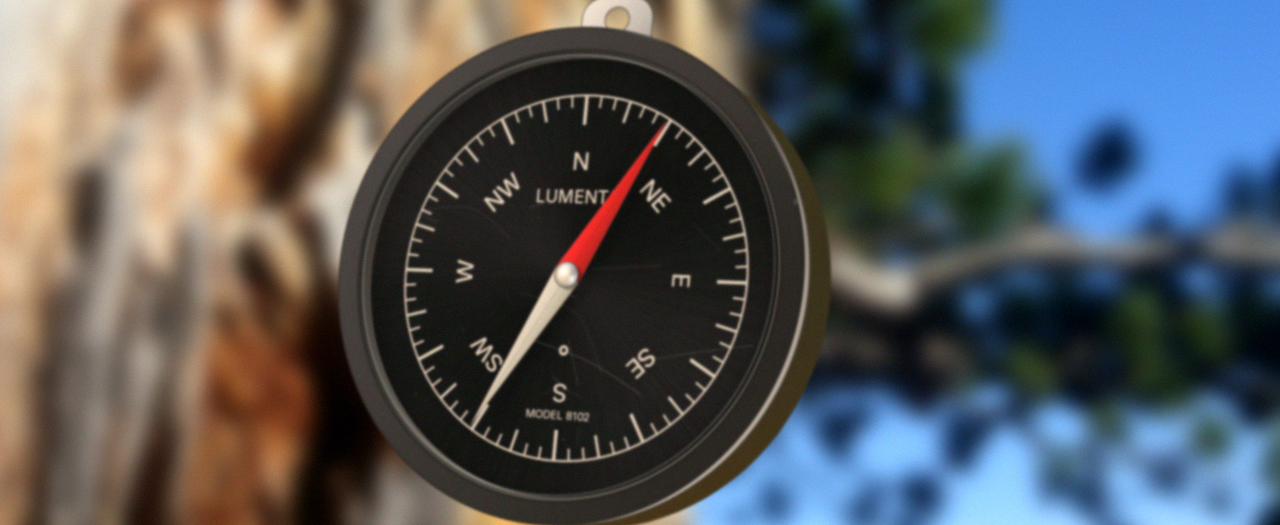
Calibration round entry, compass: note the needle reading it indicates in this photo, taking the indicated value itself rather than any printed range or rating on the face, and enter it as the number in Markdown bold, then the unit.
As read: **30** °
